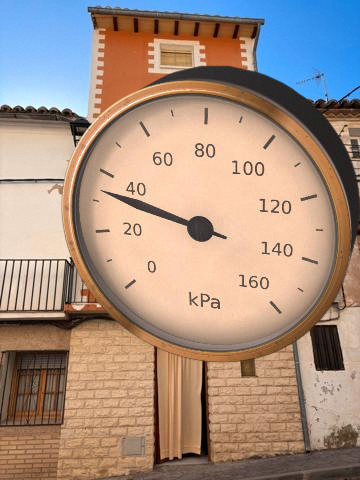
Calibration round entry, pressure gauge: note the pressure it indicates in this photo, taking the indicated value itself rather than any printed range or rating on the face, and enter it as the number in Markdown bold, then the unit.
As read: **35** kPa
